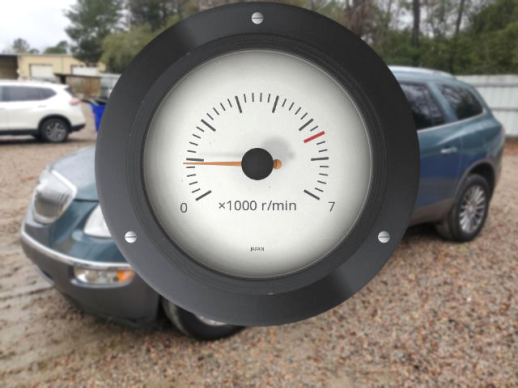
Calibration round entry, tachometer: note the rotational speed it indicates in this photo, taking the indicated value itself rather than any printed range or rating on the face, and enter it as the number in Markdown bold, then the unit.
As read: **900** rpm
